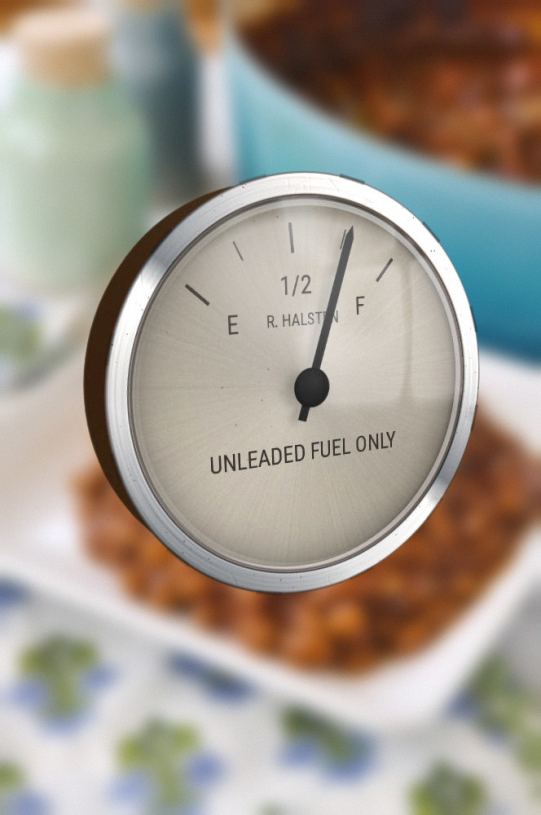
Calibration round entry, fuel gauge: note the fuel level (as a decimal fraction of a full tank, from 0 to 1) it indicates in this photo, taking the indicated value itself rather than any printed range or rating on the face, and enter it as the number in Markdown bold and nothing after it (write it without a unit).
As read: **0.75**
